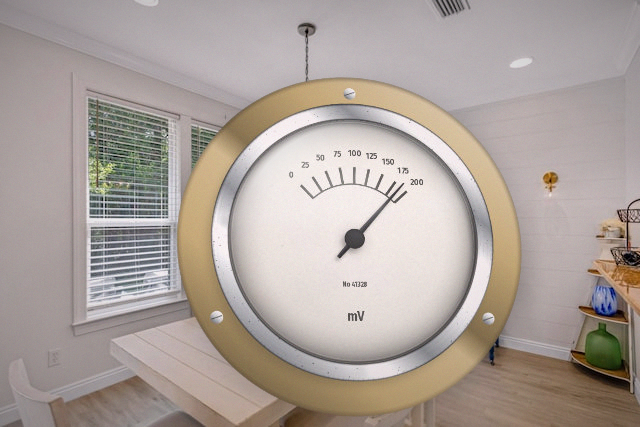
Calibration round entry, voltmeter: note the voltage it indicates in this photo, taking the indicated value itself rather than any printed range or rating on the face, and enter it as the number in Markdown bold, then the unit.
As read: **187.5** mV
